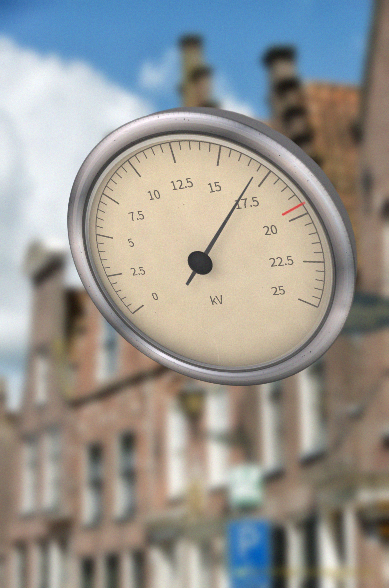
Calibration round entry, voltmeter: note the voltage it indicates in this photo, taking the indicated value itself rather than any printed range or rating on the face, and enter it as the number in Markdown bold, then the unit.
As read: **17** kV
